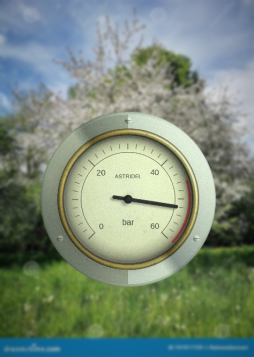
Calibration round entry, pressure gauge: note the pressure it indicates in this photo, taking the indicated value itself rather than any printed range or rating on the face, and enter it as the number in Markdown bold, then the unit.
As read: **52** bar
